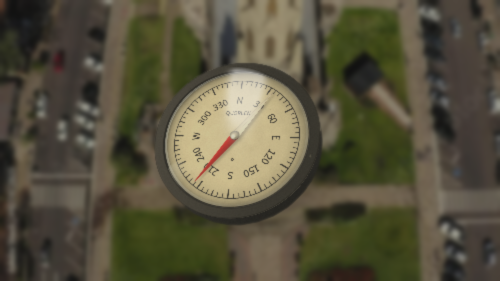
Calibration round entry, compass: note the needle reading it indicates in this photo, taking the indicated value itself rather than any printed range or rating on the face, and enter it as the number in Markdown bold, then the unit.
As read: **215** °
